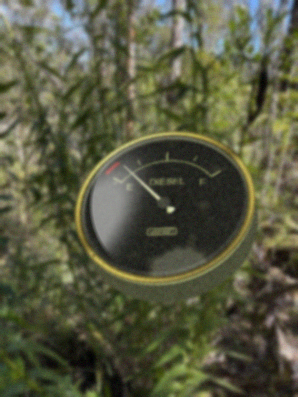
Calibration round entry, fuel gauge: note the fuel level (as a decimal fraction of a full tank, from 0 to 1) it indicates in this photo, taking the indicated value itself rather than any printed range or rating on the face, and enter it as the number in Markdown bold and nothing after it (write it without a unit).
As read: **0.125**
